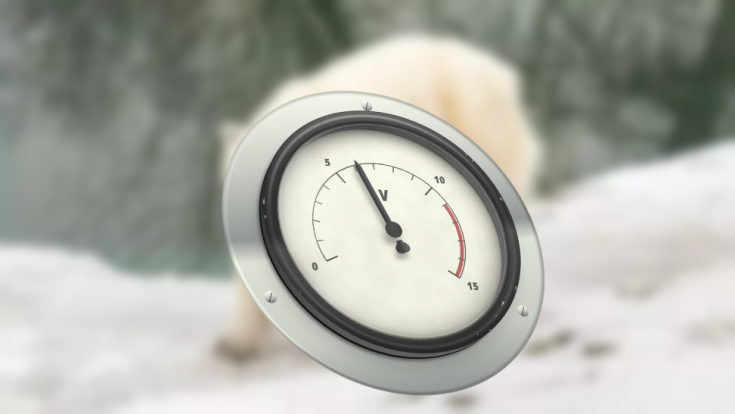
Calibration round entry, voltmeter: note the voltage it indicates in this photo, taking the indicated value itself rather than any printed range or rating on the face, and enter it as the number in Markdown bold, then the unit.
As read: **6** V
